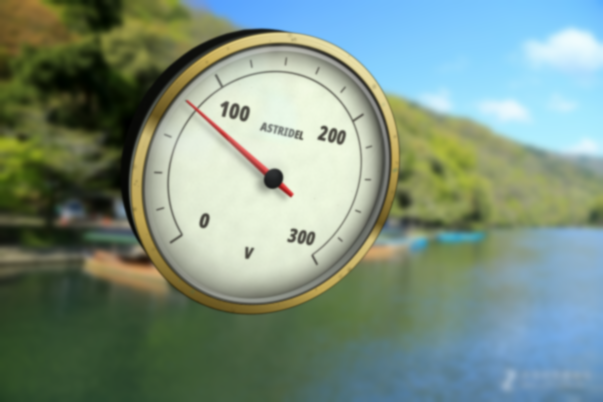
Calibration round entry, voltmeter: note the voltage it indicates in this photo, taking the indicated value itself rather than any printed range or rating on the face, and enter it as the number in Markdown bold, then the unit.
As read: **80** V
